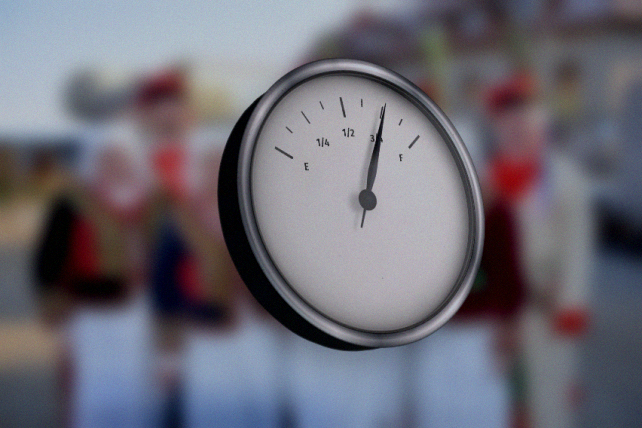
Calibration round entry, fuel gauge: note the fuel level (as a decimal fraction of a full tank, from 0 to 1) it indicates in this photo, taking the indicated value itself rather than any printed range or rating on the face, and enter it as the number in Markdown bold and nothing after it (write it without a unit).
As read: **0.75**
